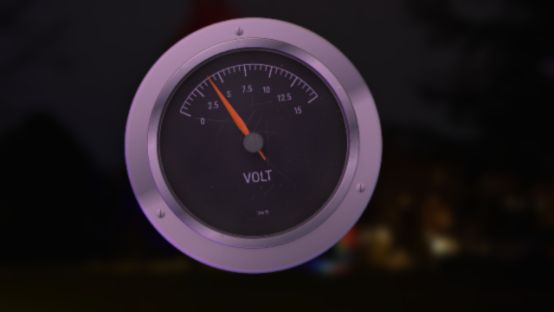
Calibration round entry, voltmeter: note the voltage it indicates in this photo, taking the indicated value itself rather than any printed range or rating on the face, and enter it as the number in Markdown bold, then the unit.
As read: **4** V
